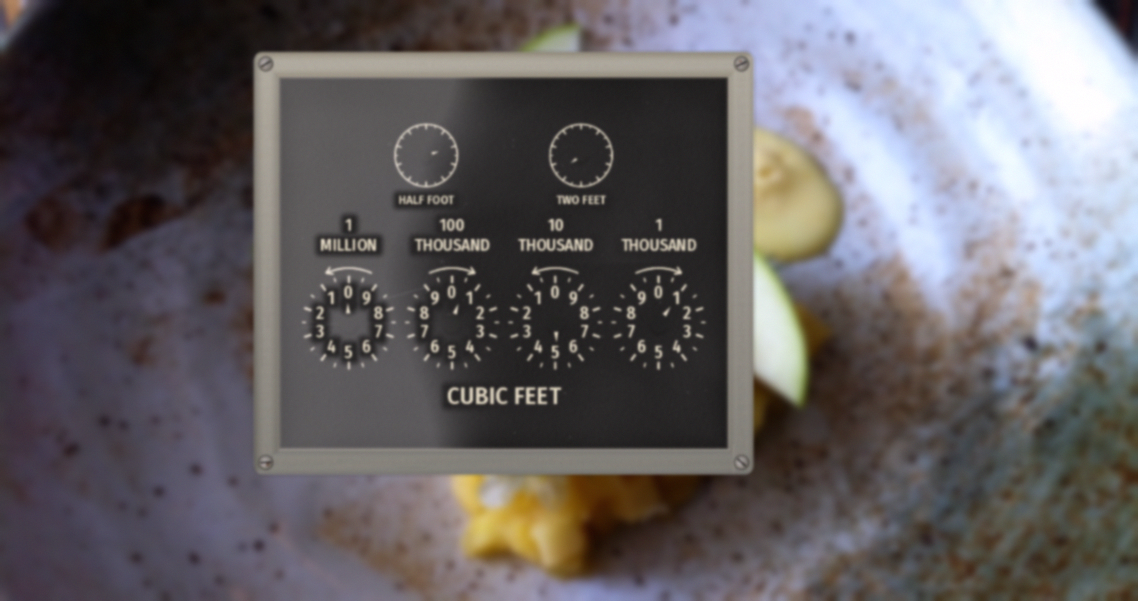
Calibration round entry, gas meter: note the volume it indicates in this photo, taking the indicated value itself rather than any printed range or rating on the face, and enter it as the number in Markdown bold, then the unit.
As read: **5100** ft³
